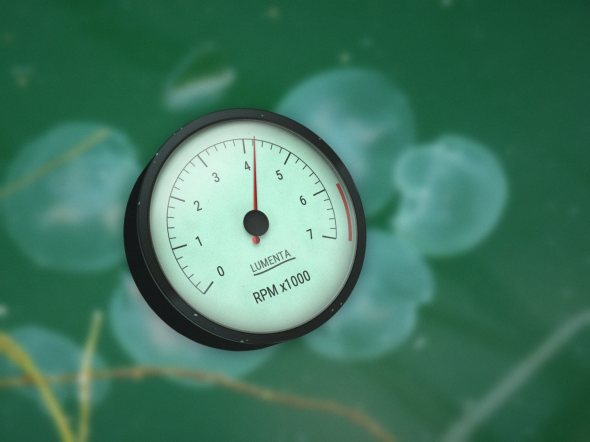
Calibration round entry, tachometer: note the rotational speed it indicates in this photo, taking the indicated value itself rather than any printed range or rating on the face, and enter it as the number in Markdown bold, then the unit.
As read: **4200** rpm
